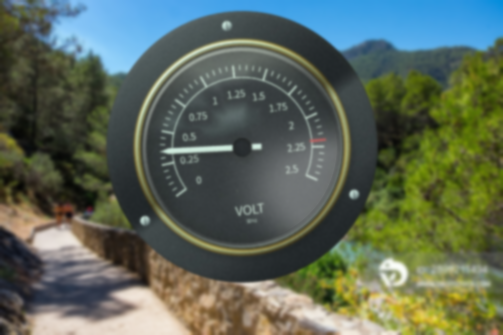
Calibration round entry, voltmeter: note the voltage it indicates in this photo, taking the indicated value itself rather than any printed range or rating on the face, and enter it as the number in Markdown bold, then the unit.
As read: **0.35** V
